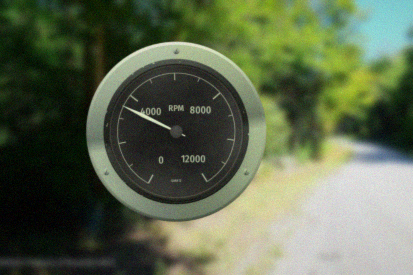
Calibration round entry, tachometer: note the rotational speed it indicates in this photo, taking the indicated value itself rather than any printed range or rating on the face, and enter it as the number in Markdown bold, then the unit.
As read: **3500** rpm
